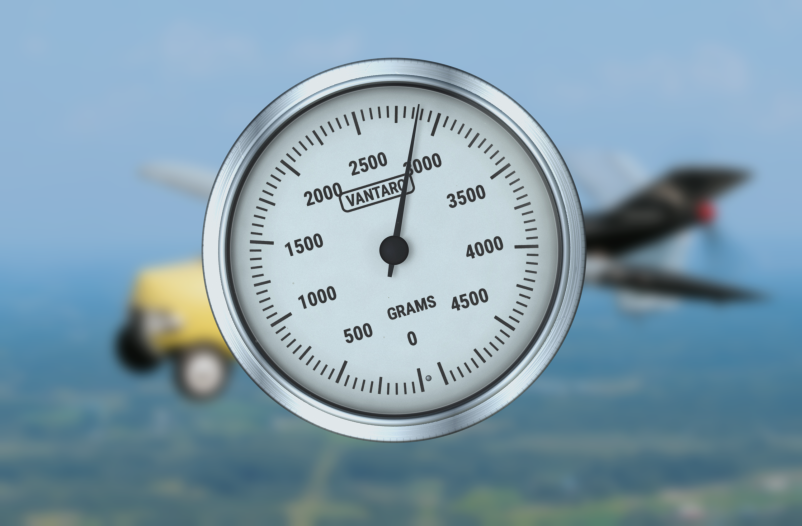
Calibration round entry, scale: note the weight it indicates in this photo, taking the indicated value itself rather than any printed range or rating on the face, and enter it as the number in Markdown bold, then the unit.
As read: **2875** g
